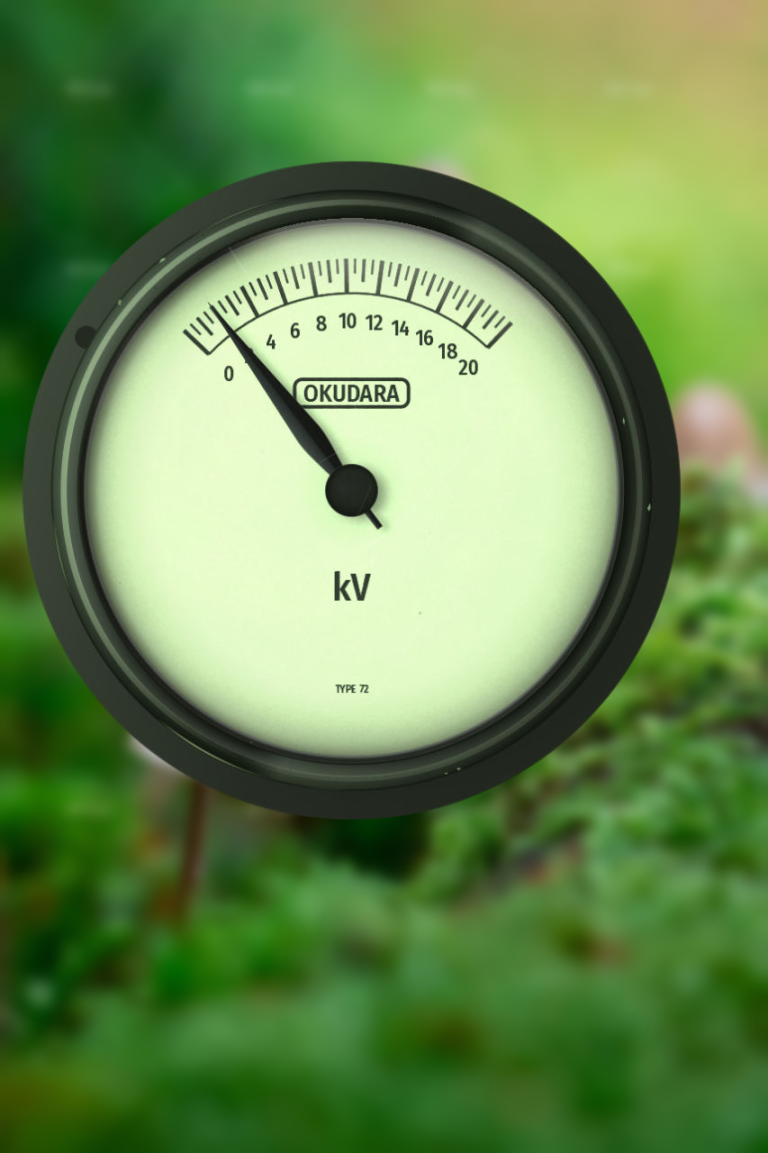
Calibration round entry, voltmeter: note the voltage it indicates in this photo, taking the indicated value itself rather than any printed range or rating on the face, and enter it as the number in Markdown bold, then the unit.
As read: **2** kV
